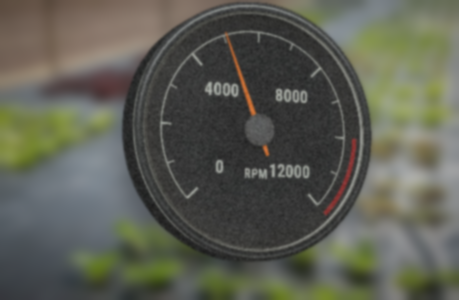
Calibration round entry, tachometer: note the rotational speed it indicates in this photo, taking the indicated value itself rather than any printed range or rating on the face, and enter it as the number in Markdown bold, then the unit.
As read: **5000** rpm
